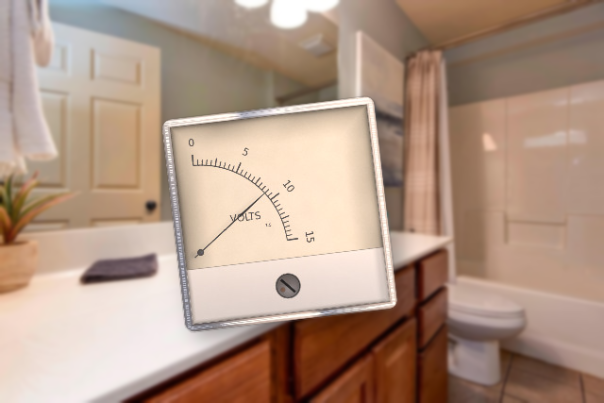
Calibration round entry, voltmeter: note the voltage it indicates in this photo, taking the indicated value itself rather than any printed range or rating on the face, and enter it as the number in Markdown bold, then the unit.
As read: **9** V
